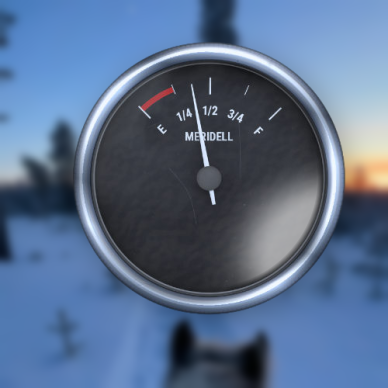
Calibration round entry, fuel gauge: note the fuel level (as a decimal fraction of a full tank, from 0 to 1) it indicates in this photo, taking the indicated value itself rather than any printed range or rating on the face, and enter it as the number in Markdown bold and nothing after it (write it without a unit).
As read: **0.375**
